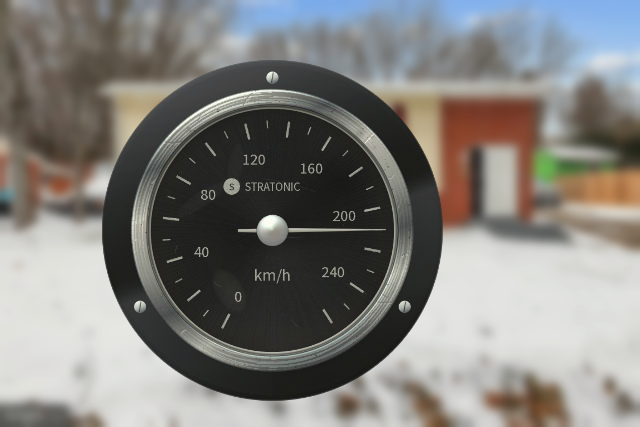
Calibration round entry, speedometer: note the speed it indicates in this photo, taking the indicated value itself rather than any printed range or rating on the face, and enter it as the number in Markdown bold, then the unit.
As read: **210** km/h
